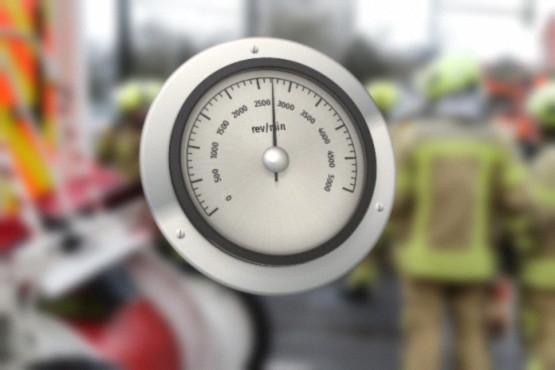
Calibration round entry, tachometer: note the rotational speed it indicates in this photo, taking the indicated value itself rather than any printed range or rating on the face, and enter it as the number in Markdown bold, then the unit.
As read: **2700** rpm
